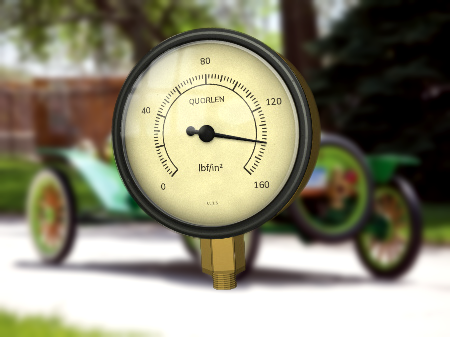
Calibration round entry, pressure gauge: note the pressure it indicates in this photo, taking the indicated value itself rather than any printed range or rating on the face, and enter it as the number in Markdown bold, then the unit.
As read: **140** psi
